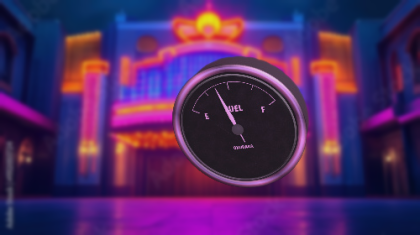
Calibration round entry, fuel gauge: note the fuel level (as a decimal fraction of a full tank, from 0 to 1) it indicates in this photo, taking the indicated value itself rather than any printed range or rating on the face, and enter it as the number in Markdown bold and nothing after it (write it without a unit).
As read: **0.375**
